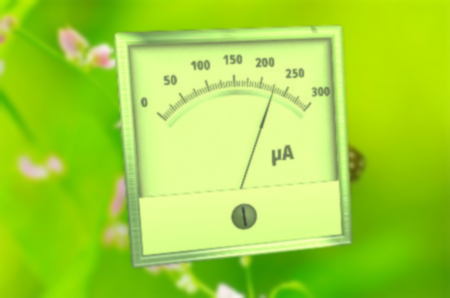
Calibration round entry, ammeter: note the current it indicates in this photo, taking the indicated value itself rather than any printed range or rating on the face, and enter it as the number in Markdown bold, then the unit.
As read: **225** µA
